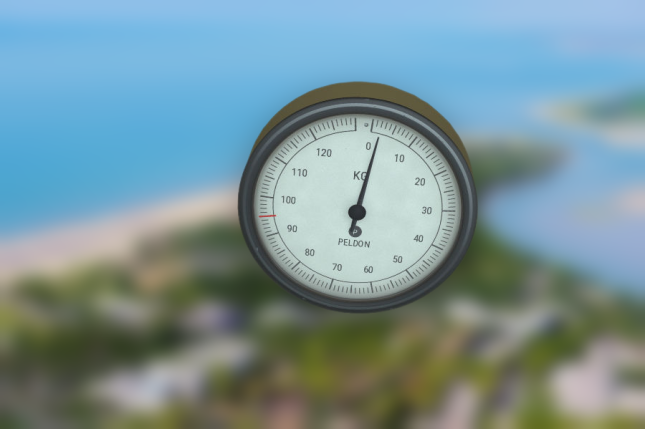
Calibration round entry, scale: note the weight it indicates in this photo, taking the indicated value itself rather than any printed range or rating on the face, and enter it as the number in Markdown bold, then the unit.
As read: **2** kg
